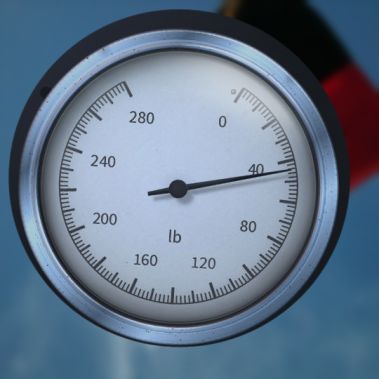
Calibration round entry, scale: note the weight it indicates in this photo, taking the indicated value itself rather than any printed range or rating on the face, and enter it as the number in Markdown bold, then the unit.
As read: **44** lb
